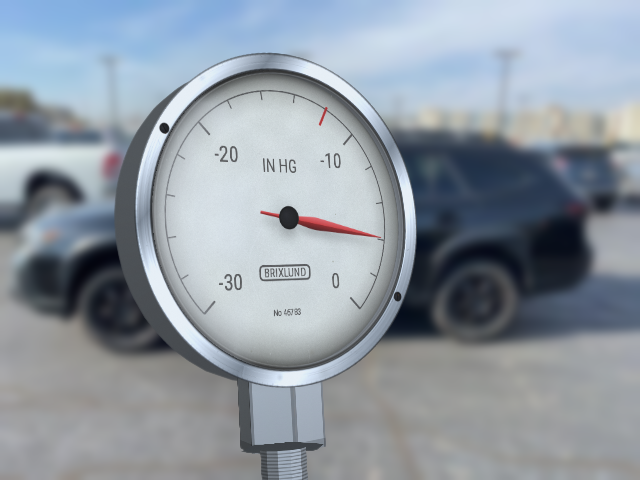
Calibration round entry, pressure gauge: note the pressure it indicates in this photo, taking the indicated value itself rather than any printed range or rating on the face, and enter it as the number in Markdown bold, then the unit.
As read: **-4** inHg
